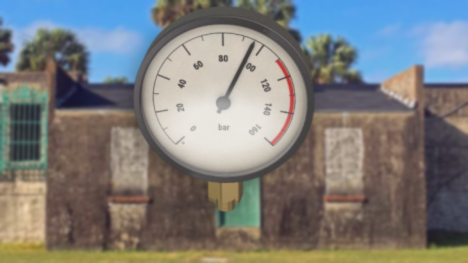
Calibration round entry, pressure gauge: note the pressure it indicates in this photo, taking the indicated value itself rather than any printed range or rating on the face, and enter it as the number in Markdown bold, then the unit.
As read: **95** bar
